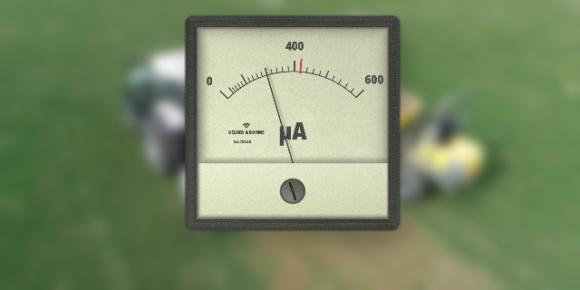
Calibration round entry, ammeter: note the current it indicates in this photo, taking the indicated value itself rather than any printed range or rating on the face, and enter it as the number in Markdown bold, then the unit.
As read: **300** µA
